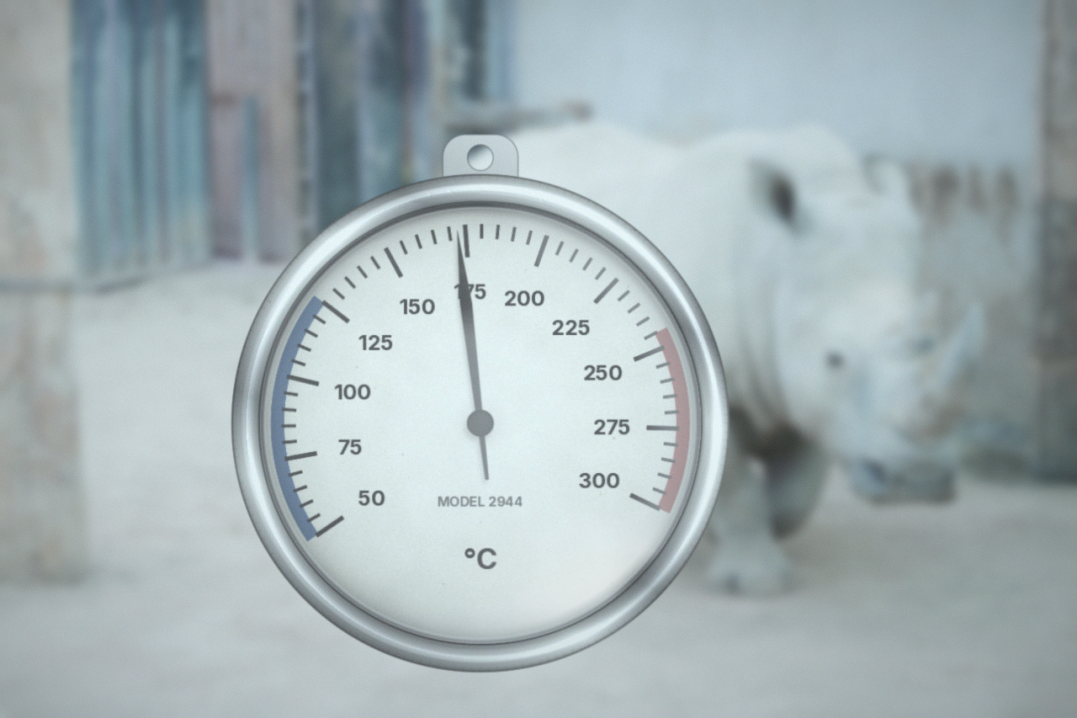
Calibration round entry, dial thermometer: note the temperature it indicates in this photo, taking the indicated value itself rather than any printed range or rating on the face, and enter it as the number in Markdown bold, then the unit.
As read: **172.5** °C
